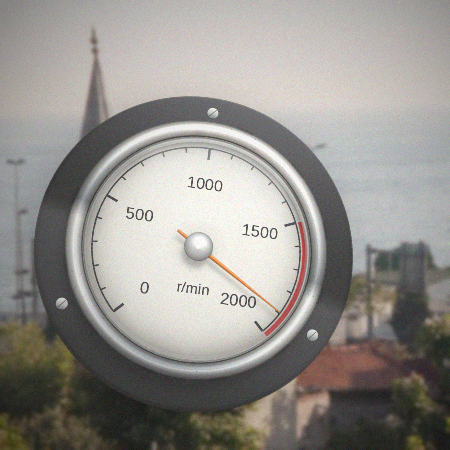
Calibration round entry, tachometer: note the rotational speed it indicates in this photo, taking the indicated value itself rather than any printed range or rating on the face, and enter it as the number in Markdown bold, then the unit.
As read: **1900** rpm
